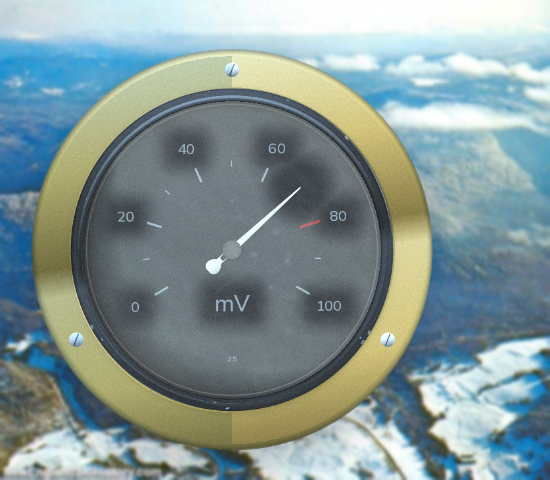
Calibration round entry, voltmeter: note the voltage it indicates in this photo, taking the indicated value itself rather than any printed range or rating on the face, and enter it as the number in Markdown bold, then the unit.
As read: **70** mV
